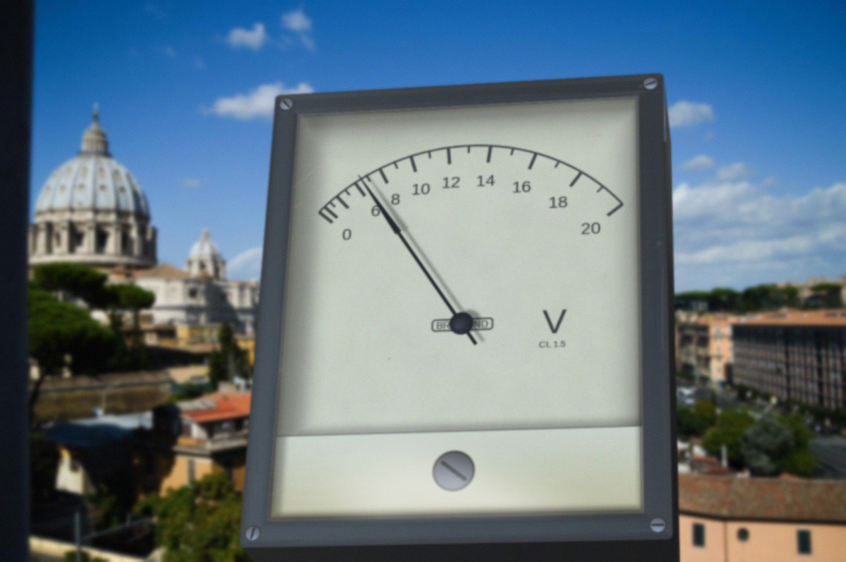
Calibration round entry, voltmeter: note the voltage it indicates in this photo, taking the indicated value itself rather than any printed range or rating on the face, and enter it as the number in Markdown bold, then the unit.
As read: **6.5** V
